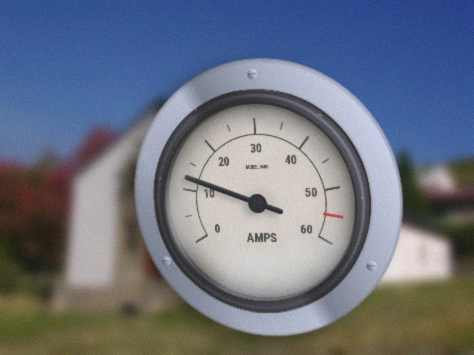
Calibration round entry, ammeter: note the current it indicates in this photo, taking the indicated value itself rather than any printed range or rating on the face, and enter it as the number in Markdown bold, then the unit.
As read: **12.5** A
